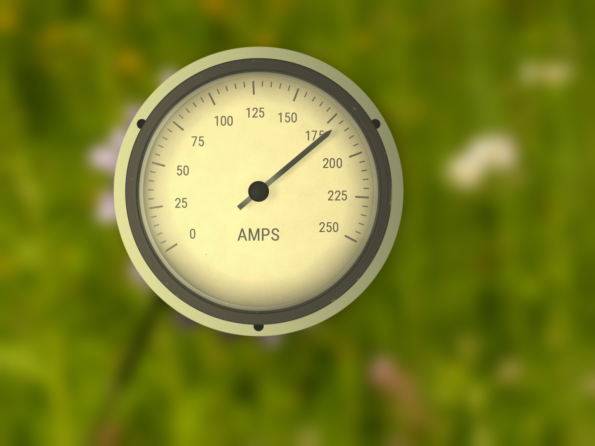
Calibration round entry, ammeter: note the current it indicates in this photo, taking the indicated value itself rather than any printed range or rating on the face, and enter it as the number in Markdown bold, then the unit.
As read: **180** A
